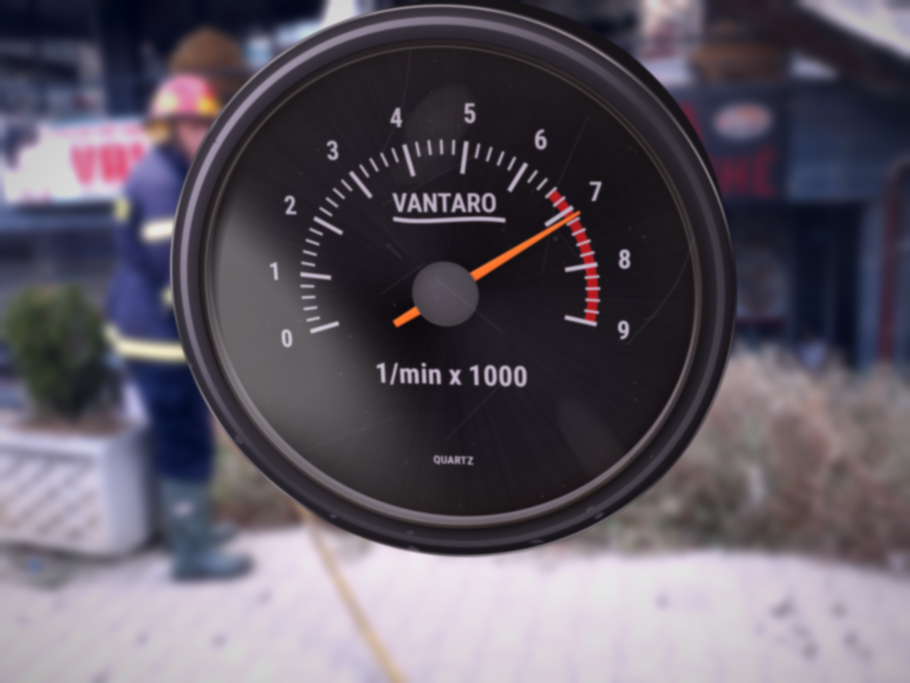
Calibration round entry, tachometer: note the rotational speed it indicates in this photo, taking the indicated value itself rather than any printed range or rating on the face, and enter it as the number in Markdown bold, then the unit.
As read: **7100** rpm
